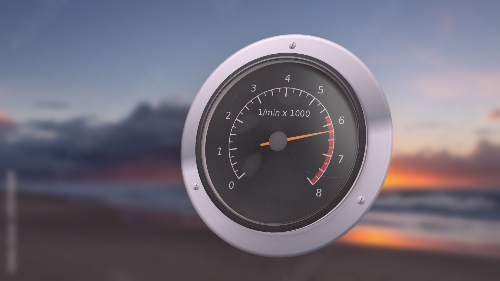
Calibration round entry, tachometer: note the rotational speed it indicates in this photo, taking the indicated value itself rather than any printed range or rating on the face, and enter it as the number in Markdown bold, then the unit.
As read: **6250** rpm
